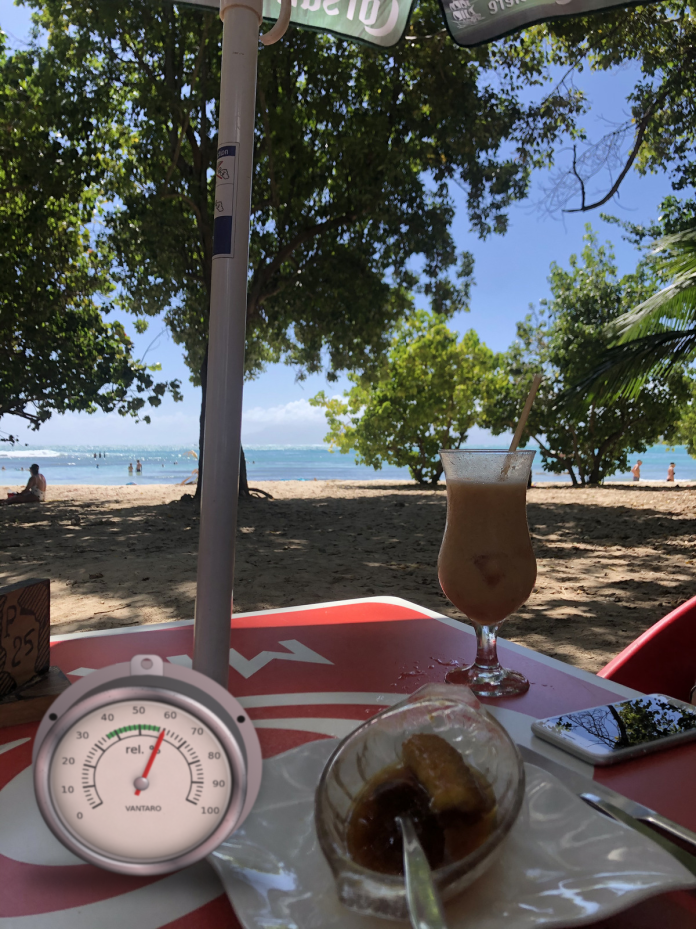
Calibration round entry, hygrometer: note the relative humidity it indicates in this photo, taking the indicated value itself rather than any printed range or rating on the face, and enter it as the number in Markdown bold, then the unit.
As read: **60** %
